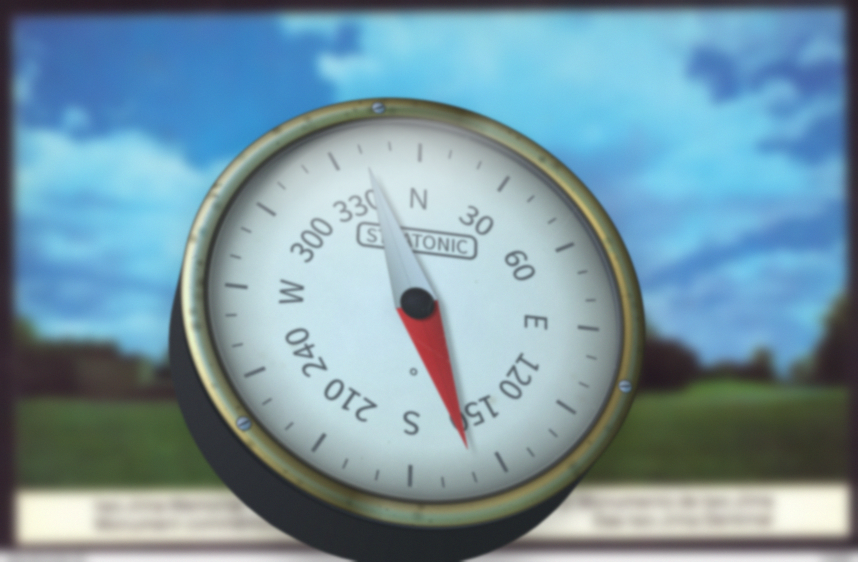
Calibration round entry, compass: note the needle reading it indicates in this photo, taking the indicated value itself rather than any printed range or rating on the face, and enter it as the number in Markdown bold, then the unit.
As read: **160** °
